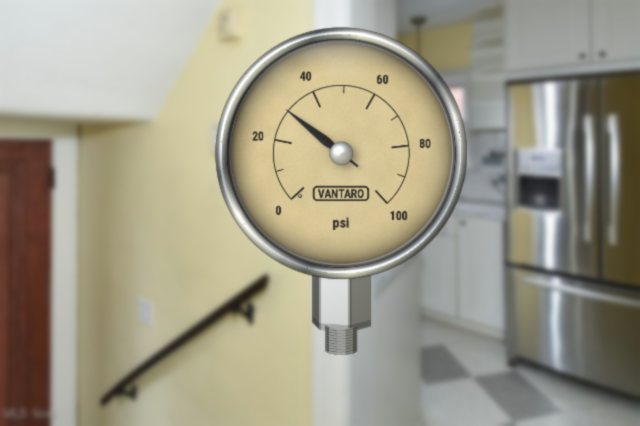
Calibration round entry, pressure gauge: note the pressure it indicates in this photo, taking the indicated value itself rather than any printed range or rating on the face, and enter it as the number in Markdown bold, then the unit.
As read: **30** psi
